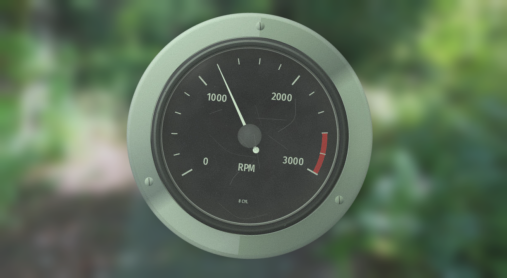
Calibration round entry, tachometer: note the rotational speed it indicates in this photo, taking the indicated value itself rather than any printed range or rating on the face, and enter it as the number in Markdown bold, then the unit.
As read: **1200** rpm
